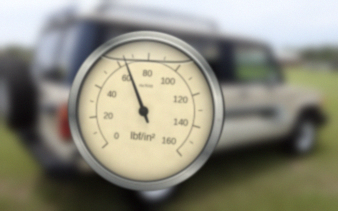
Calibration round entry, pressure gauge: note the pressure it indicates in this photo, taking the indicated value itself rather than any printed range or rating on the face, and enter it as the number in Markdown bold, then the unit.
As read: **65** psi
